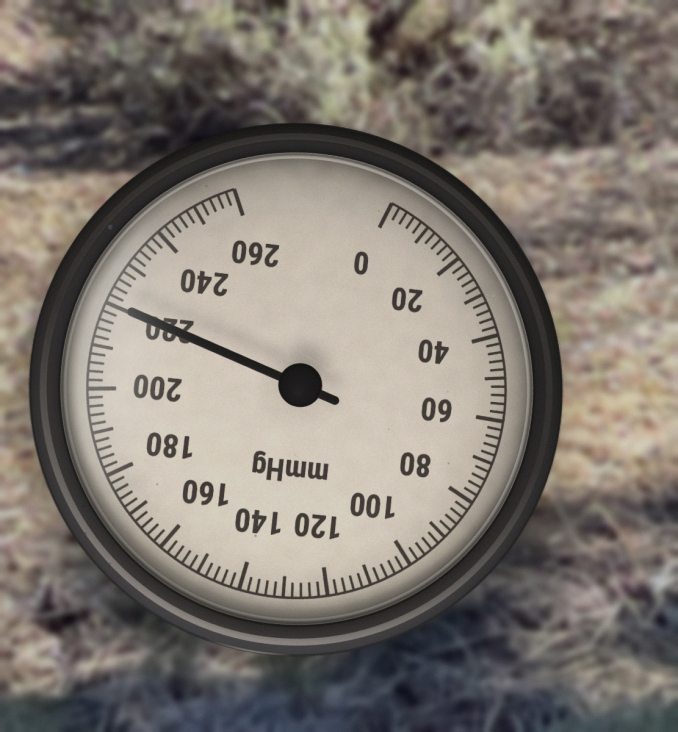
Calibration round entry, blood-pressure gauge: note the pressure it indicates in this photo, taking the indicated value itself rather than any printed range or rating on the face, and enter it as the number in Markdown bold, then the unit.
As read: **220** mmHg
